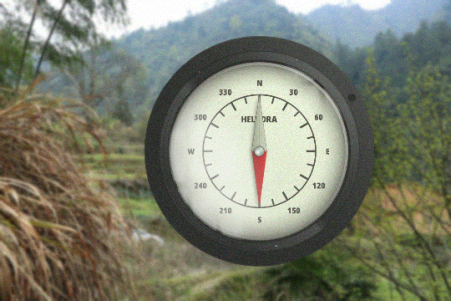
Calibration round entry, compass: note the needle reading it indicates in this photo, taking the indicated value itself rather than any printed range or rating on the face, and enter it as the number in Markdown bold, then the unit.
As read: **180** °
